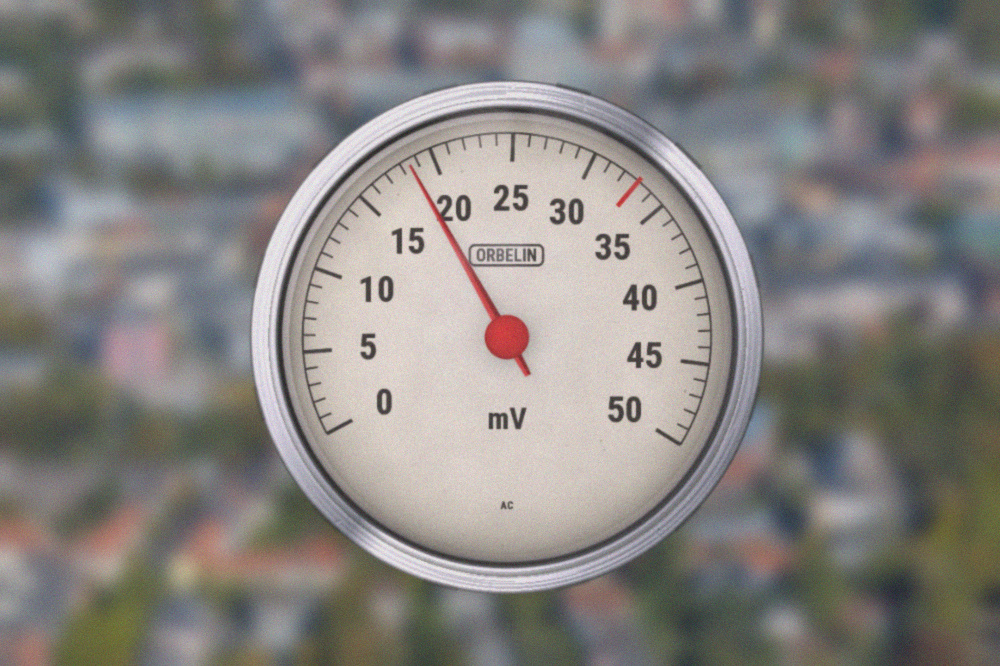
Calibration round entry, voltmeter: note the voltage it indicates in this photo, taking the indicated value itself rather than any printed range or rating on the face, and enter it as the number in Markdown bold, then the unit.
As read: **18.5** mV
